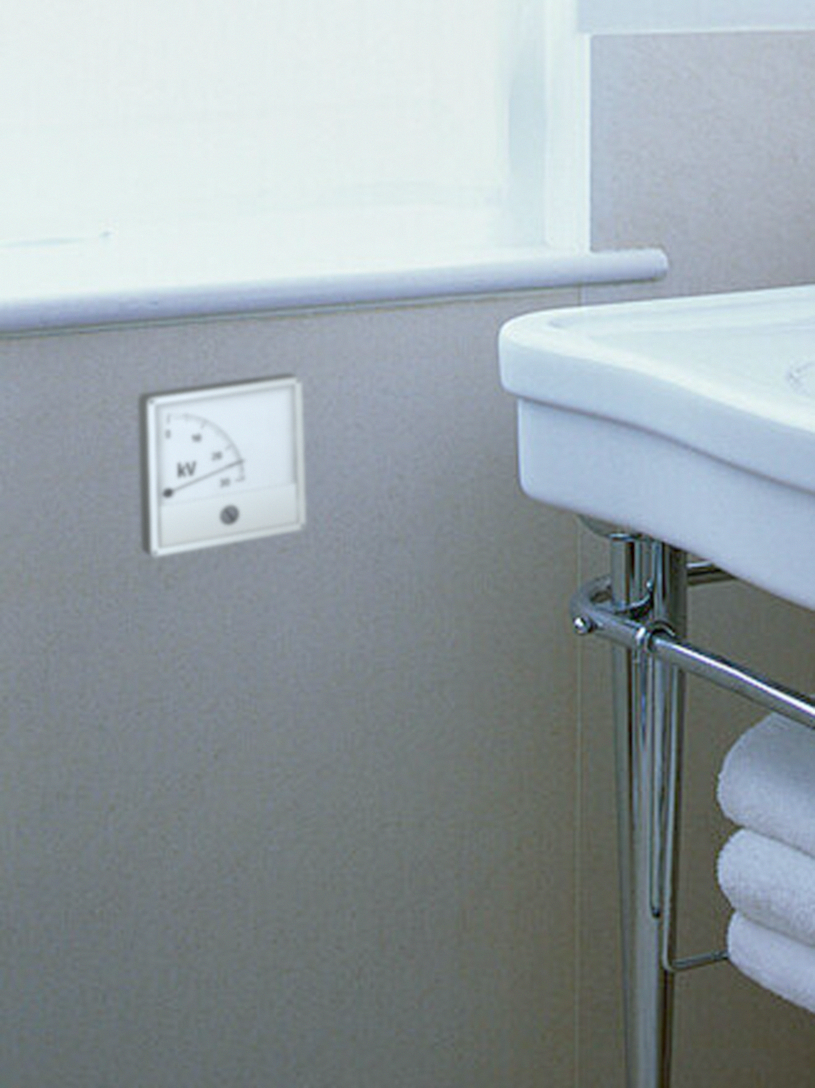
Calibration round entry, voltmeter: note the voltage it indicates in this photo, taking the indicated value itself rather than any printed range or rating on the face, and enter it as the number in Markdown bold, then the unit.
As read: **25** kV
